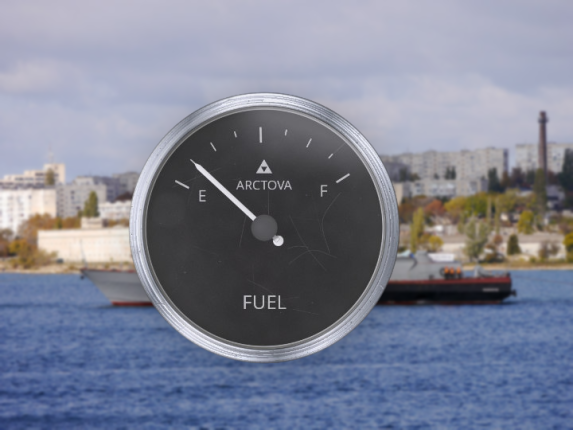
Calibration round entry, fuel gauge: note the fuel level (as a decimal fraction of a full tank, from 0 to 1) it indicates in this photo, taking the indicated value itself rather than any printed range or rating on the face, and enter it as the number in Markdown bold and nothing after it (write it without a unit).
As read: **0.125**
